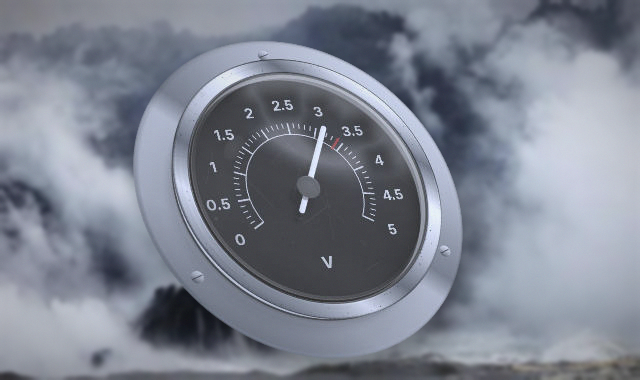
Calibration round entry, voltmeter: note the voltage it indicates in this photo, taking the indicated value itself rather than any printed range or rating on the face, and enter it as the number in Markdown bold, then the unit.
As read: **3.1** V
